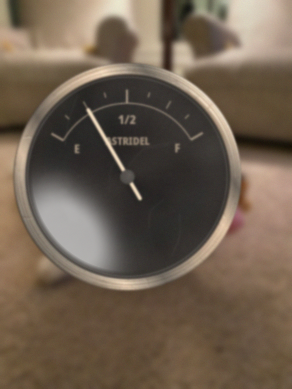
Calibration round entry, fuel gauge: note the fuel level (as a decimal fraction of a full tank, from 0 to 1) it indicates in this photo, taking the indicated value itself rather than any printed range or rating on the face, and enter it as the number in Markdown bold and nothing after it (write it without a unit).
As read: **0.25**
